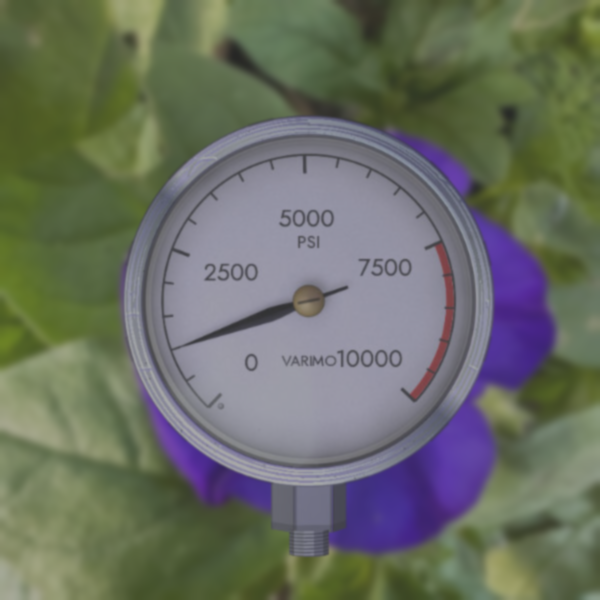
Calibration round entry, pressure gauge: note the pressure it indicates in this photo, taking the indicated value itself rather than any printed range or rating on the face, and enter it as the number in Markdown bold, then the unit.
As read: **1000** psi
